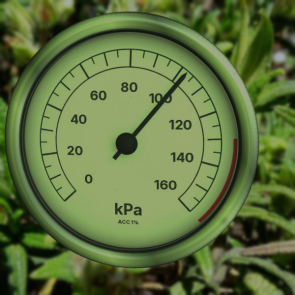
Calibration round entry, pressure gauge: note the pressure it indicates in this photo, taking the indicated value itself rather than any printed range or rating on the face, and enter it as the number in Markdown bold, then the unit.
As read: **102.5** kPa
